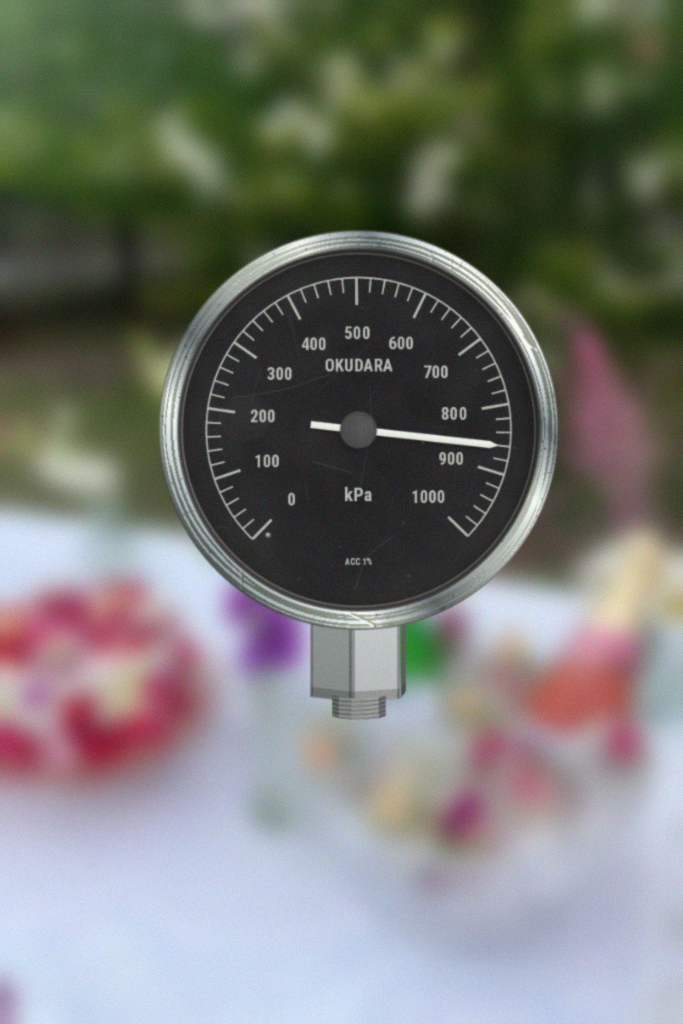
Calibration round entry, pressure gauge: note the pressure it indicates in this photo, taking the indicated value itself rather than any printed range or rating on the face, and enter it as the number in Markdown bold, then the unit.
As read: **860** kPa
